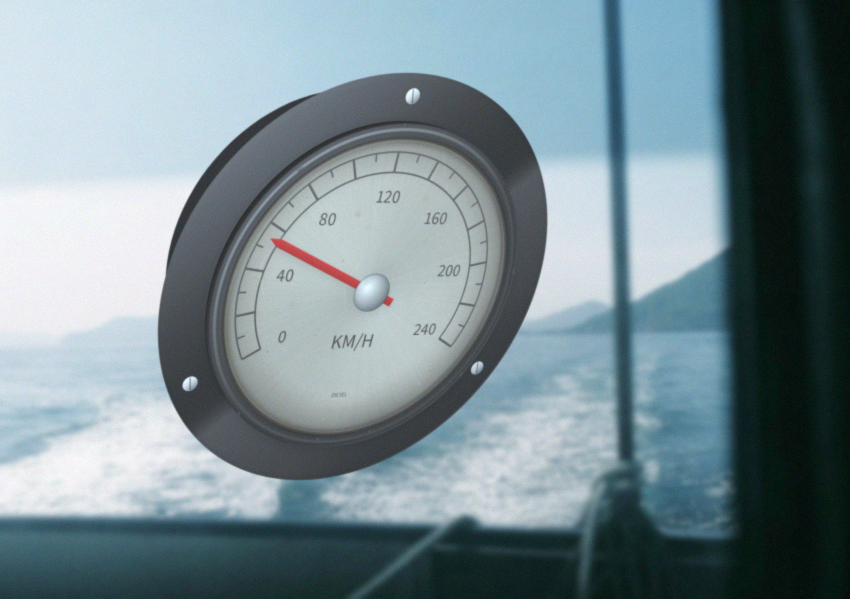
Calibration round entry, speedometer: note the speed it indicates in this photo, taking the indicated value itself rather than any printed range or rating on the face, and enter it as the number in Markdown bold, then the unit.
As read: **55** km/h
